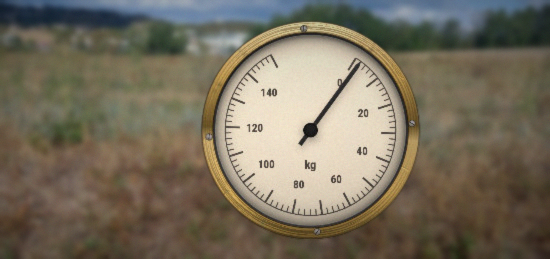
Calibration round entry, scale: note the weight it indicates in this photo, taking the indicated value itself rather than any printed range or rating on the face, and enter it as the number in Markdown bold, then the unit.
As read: **2** kg
